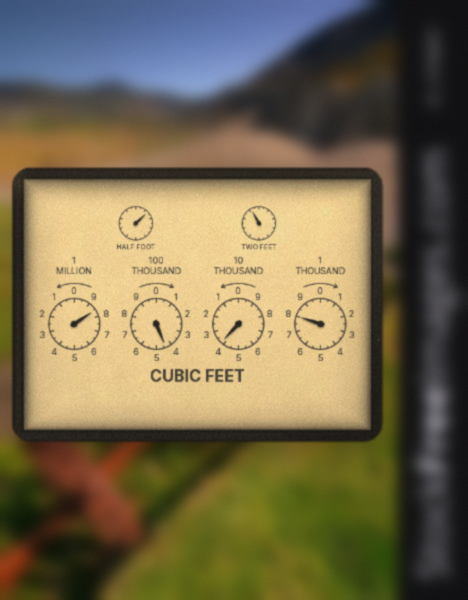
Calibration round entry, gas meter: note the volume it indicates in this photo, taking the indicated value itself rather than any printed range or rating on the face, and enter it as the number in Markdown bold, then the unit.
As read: **843800** ft³
